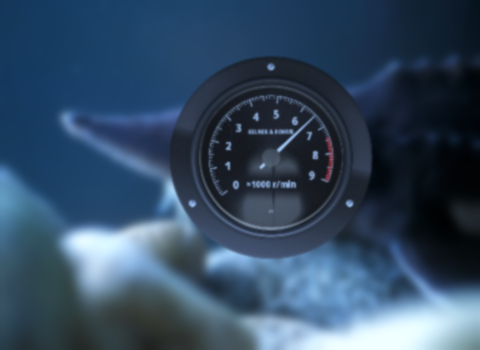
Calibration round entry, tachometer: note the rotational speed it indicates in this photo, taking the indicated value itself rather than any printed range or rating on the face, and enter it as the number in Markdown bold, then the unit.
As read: **6500** rpm
